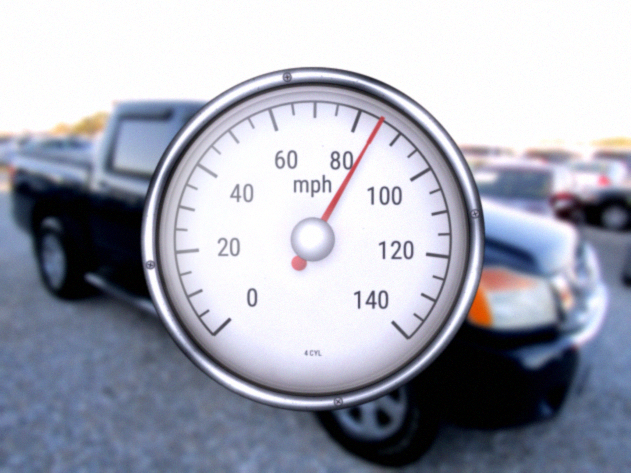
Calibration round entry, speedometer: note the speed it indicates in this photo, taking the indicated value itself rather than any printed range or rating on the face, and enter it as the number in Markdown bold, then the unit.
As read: **85** mph
